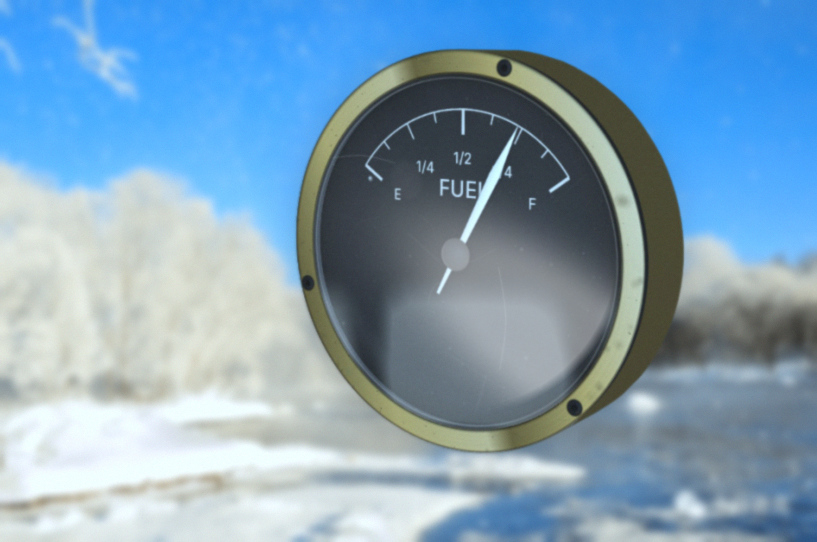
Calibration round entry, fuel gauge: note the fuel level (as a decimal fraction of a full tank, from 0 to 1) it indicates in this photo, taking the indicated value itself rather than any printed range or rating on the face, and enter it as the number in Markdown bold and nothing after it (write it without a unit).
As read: **0.75**
